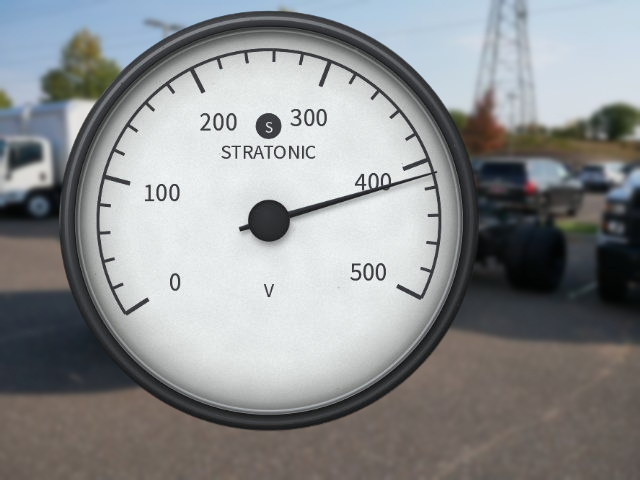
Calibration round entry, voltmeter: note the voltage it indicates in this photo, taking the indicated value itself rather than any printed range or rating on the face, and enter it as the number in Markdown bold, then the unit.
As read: **410** V
